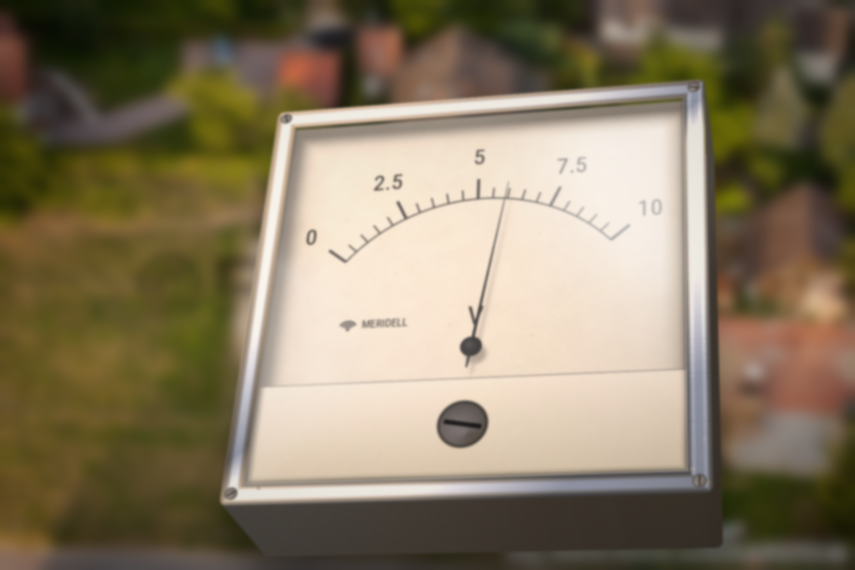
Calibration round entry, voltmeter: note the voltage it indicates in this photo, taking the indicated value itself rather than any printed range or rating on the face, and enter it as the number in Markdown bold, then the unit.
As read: **6** V
